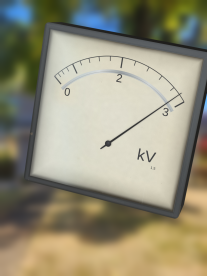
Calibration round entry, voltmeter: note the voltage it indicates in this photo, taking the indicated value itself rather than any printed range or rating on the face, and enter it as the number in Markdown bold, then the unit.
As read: **2.9** kV
